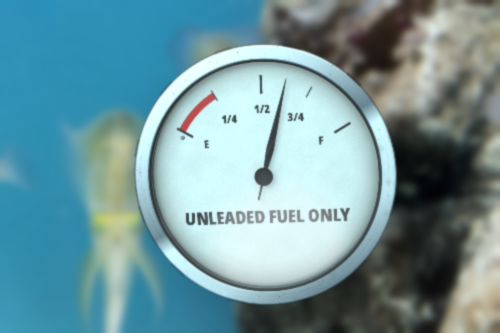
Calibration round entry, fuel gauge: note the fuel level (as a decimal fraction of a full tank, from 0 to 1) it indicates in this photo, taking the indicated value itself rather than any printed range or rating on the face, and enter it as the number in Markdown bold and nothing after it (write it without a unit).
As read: **0.625**
